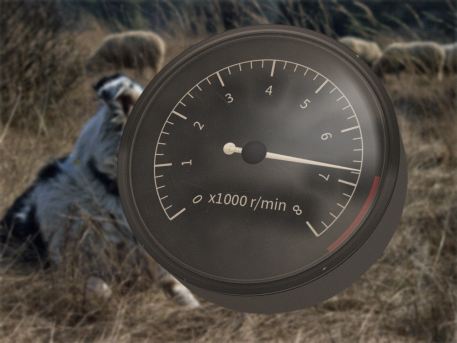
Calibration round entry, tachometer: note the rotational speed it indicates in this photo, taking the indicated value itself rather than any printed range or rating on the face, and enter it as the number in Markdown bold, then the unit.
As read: **6800** rpm
